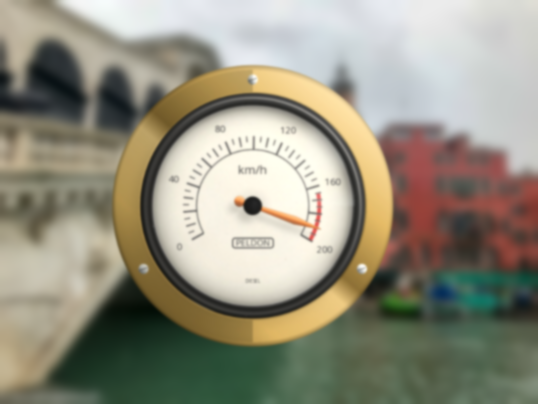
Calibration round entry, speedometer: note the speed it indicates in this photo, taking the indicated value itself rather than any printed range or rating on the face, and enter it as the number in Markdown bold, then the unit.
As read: **190** km/h
